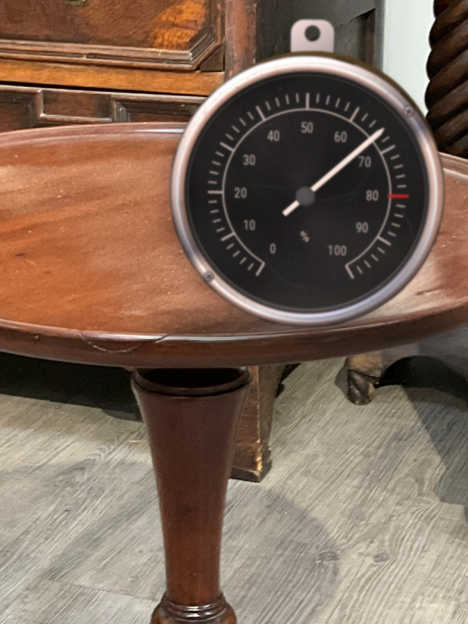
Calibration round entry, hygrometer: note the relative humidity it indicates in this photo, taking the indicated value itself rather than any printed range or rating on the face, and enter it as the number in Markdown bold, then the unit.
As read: **66** %
